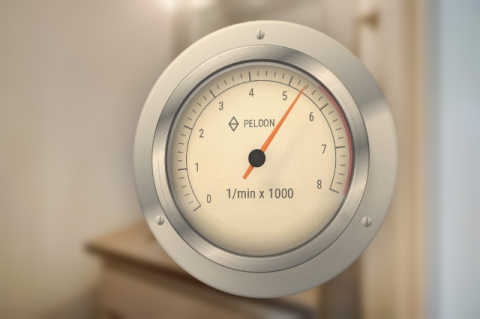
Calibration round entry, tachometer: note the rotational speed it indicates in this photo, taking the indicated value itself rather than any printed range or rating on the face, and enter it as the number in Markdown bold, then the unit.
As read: **5400** rpm
